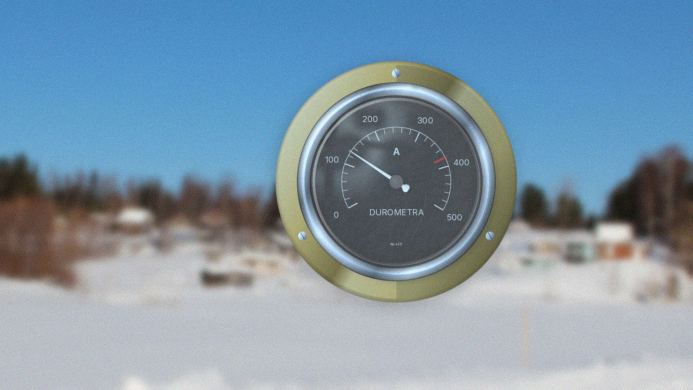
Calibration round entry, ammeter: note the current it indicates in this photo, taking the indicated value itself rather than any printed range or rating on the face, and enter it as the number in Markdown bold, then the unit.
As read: **130** A
